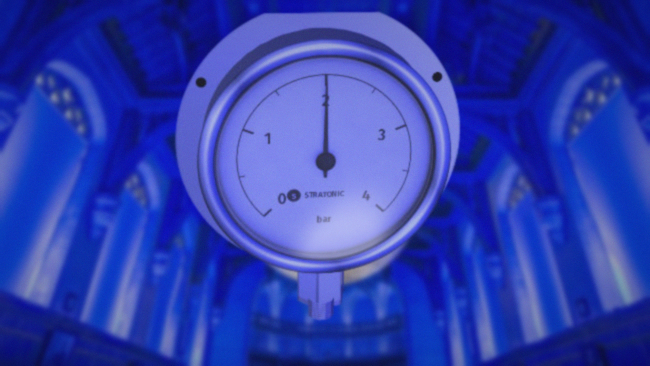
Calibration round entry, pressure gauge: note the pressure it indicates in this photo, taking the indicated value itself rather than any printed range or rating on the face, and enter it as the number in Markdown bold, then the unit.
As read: **2** bar
